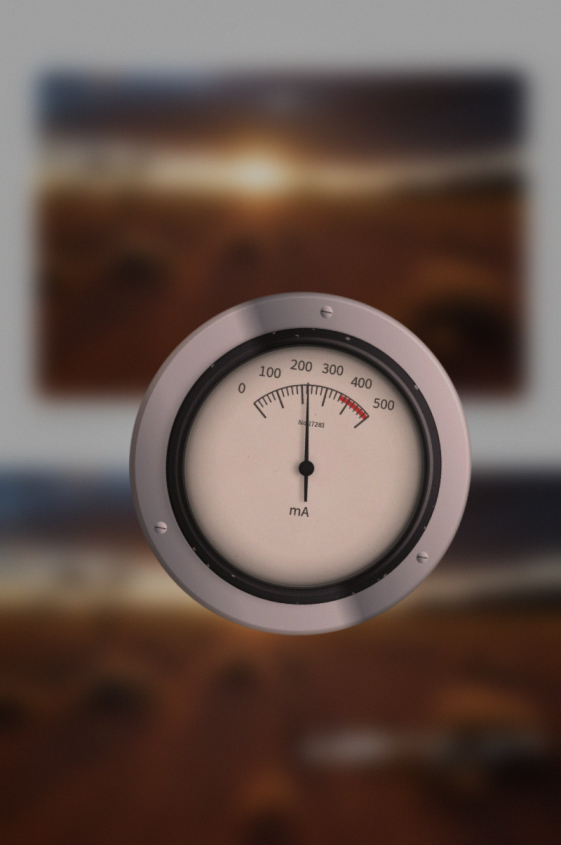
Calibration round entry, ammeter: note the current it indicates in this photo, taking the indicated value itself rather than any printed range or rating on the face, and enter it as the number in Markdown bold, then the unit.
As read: **220** mA
